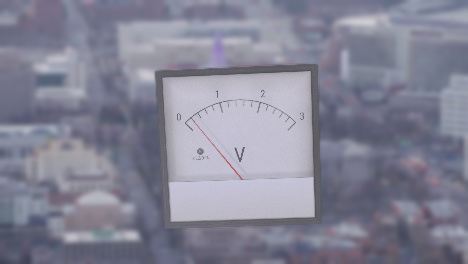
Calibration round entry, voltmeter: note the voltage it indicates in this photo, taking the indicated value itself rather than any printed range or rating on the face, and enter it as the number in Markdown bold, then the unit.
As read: **0.2** V
